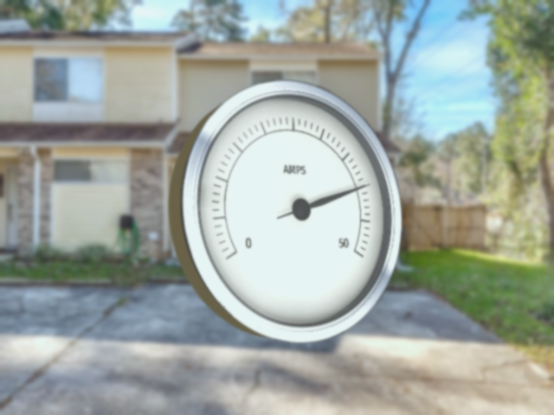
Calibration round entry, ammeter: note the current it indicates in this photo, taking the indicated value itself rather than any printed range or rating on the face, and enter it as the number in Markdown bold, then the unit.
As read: **40** A
